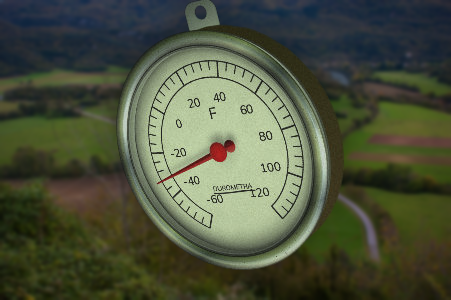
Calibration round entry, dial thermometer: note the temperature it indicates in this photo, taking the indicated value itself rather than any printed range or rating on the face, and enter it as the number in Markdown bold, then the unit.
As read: **-32** °F
